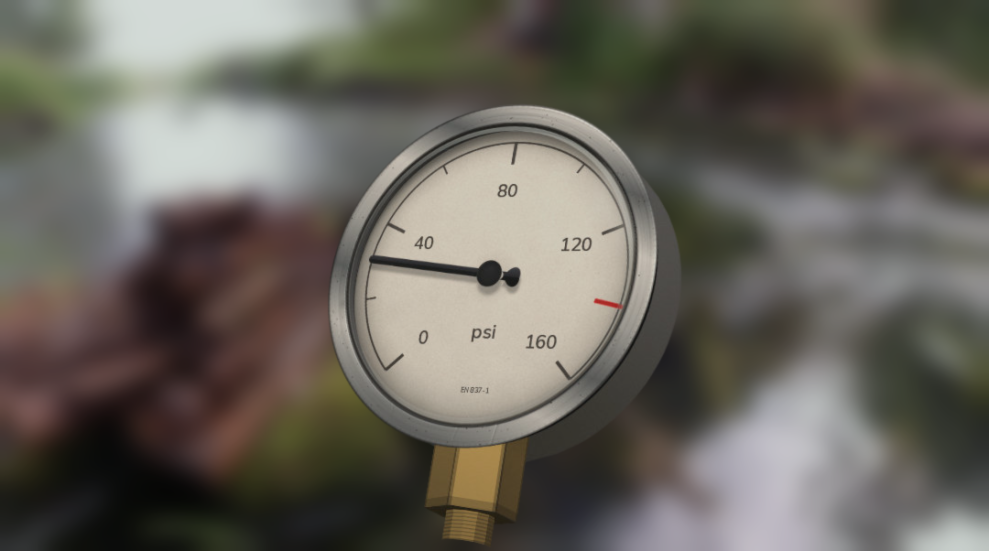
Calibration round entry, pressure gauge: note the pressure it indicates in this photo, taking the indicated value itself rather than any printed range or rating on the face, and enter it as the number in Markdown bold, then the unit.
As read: **30** psi
